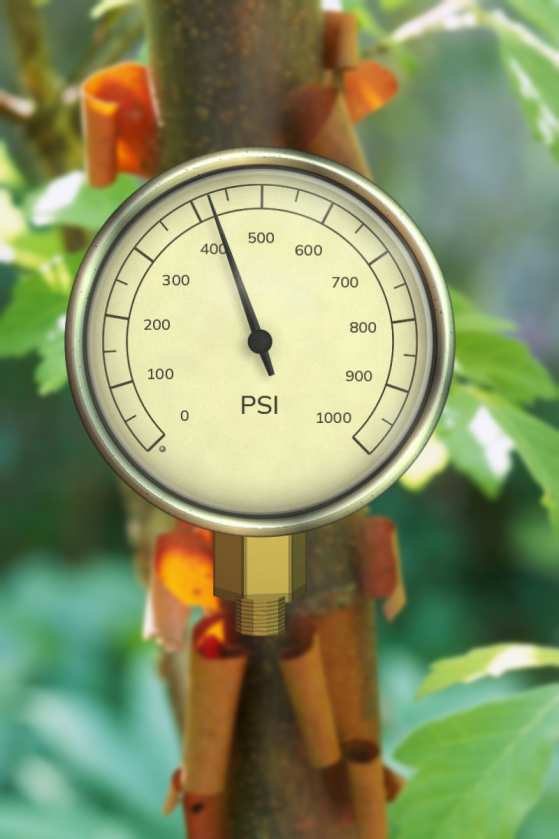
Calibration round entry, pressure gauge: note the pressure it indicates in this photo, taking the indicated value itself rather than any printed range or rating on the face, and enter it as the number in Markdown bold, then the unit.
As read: **425** psi
